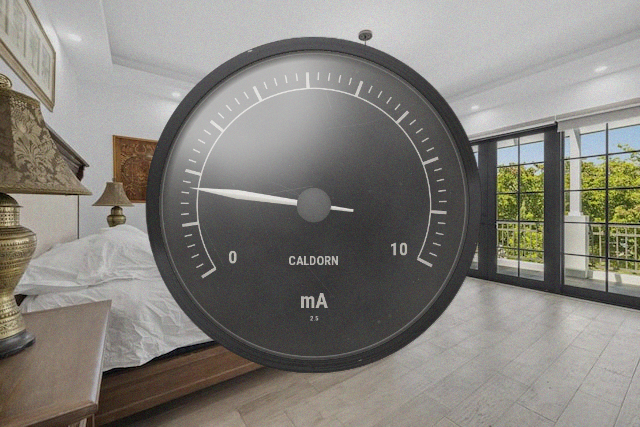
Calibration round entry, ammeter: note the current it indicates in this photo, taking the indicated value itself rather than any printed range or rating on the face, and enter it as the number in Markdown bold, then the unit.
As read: **1.7** mA
